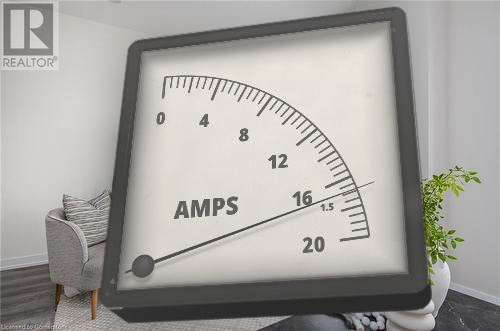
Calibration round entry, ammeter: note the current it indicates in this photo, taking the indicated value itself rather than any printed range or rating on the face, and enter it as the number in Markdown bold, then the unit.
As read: **17** A
